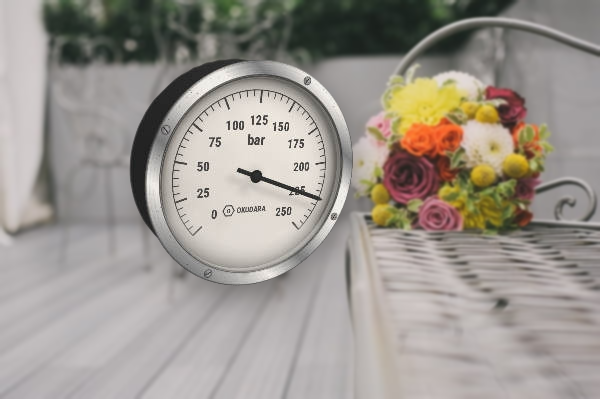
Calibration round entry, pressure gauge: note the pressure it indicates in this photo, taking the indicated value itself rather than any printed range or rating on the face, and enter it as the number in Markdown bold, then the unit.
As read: **225** bar
